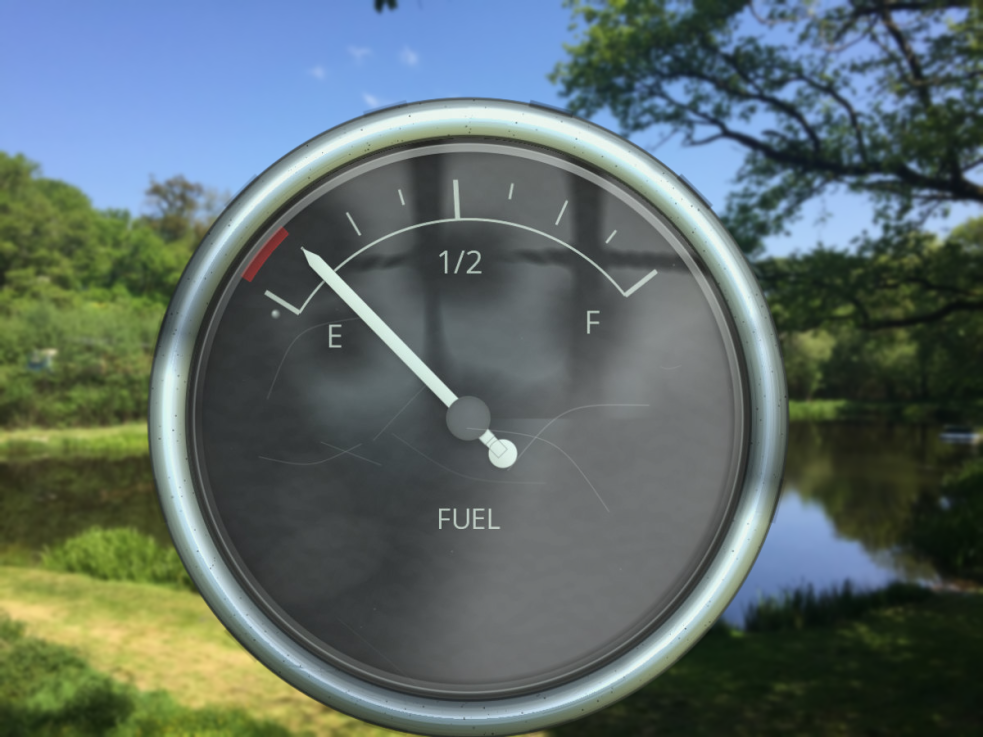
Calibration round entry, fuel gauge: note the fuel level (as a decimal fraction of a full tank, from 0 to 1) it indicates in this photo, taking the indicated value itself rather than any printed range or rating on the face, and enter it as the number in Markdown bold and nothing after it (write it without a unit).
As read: **0.125**
